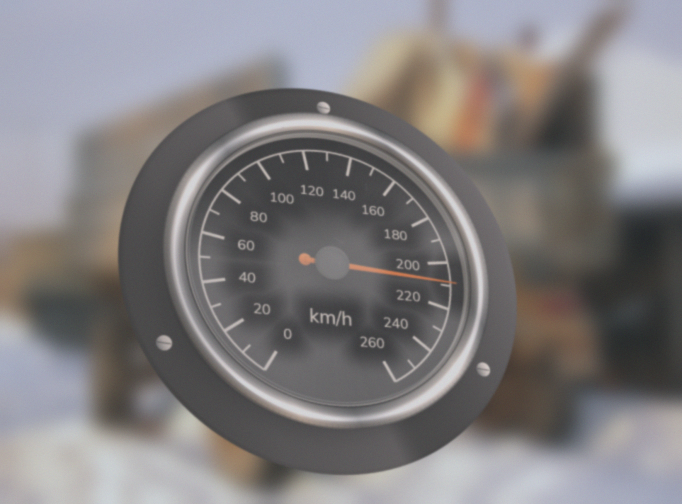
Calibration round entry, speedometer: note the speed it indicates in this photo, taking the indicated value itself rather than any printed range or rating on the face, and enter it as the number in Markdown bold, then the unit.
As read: **210** km/h
